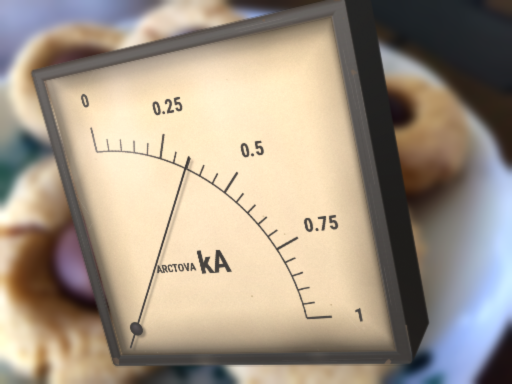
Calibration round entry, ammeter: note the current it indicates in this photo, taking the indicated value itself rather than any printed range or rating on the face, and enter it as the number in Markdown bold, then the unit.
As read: **0.35** kA
